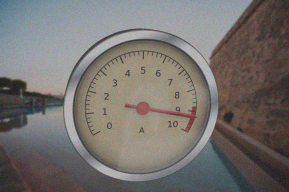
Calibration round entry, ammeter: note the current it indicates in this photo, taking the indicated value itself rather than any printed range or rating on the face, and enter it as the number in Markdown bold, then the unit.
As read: **9.2** A
